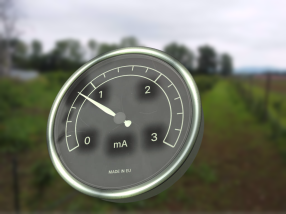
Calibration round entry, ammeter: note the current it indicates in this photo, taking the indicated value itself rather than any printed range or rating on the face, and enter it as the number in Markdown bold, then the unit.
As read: **0.8** mA
